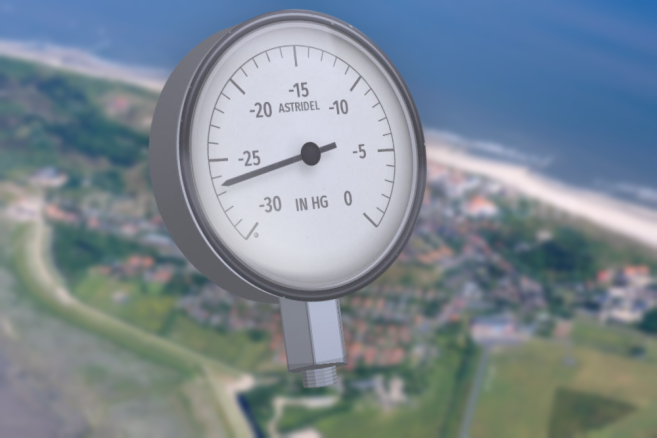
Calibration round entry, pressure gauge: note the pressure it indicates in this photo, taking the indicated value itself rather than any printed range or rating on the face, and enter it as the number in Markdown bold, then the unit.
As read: **-26.5** inHg
